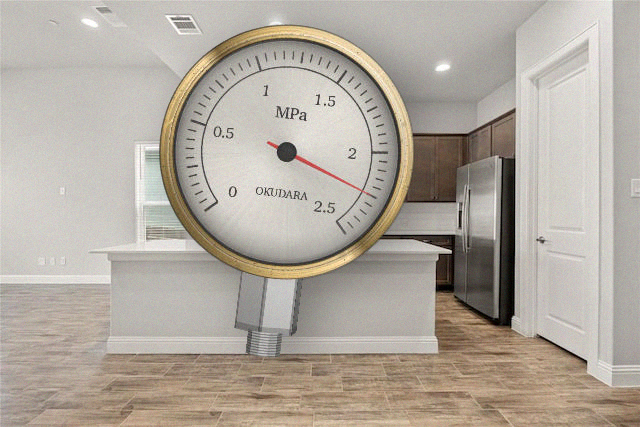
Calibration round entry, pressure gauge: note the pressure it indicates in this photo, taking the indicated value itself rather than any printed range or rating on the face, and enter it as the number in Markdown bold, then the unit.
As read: **2.25** MPa
